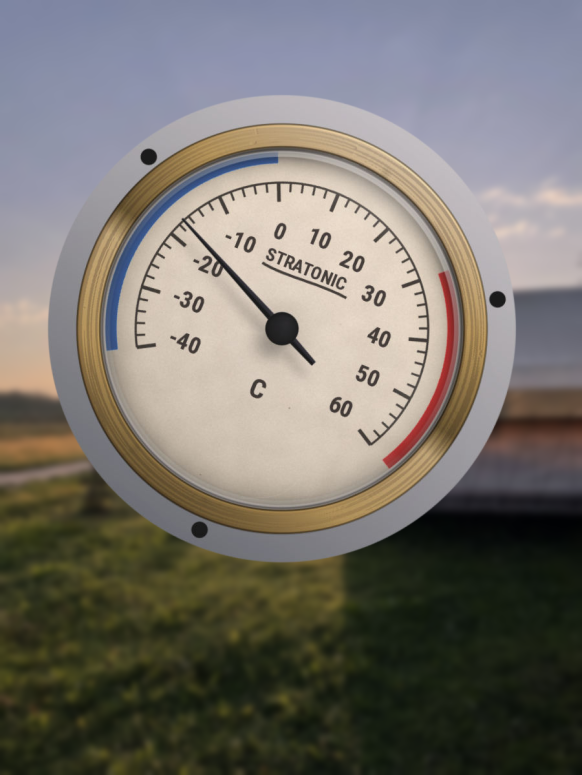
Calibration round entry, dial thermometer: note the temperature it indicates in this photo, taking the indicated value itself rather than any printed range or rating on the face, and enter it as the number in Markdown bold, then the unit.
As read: **-17** °C
